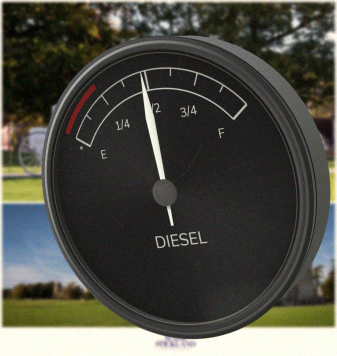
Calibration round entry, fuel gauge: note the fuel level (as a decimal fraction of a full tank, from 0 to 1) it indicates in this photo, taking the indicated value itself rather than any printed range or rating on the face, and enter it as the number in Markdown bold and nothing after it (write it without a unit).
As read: **0.5**
